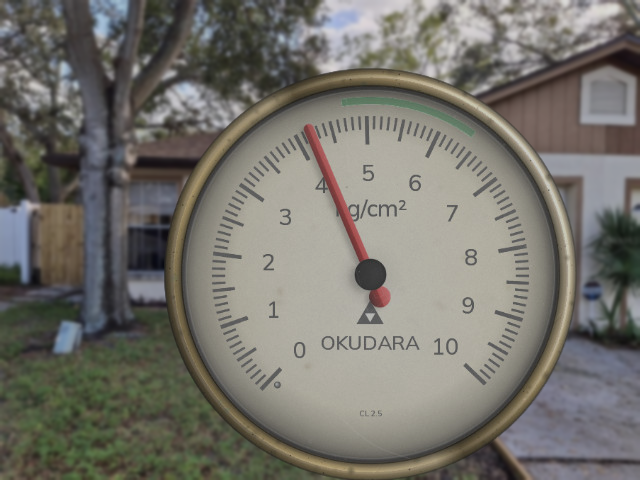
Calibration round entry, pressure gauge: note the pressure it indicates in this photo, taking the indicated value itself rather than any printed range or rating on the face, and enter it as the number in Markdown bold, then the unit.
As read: **4.2** kg/cm²
